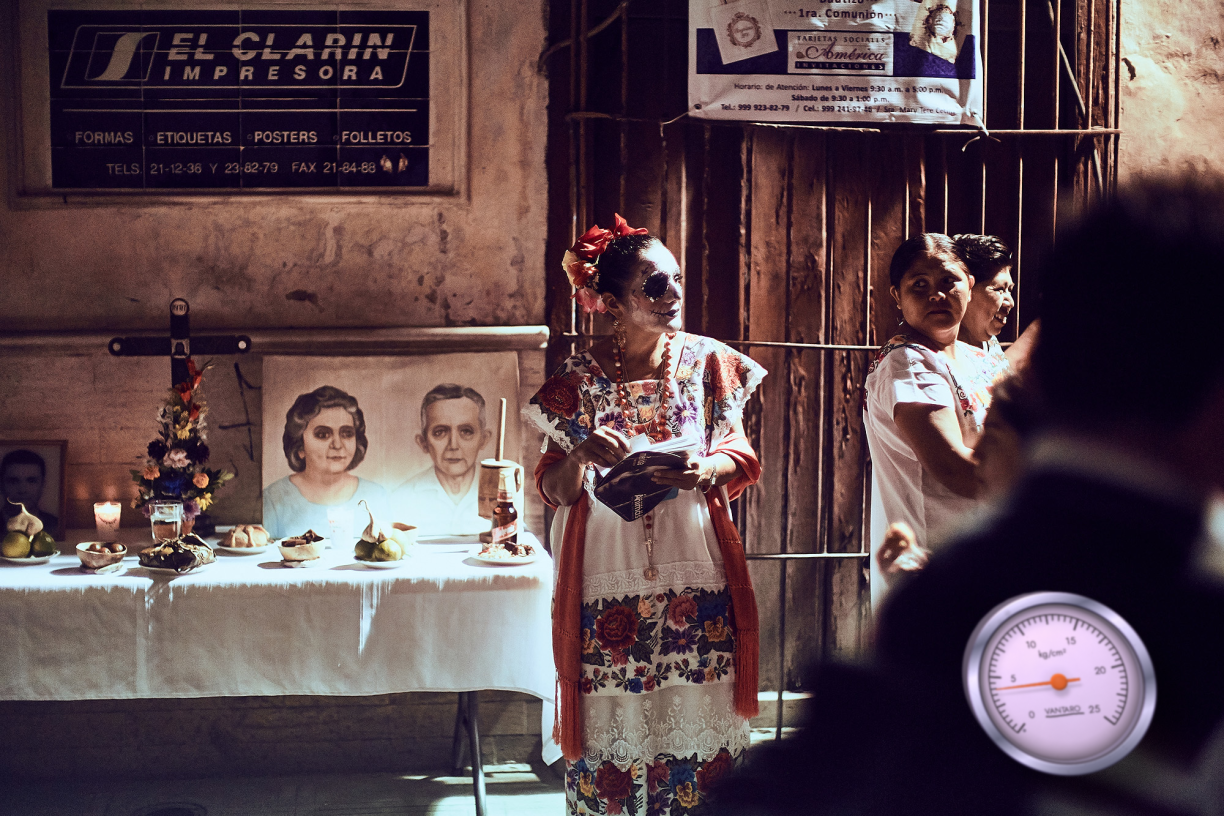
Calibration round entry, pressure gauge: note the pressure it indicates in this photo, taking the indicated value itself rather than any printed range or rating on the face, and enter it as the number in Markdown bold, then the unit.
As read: **4** kg/cm²
